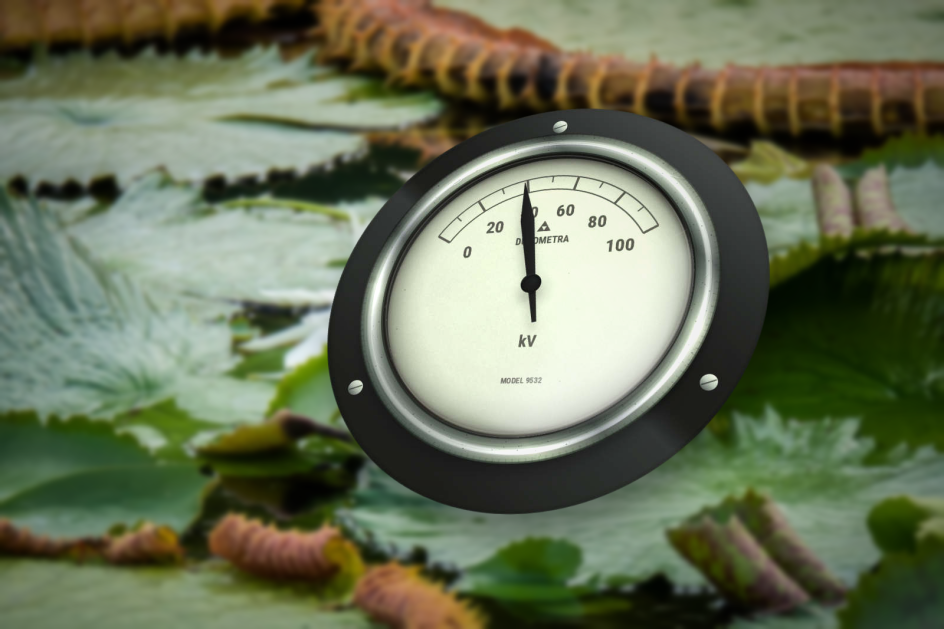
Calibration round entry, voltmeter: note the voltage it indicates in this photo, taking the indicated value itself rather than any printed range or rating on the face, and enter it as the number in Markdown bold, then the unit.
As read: **40** kV
